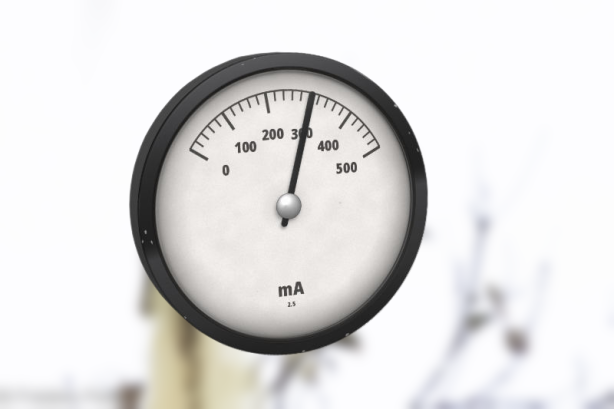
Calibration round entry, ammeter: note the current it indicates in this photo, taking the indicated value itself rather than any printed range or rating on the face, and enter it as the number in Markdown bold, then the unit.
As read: **300** mA
